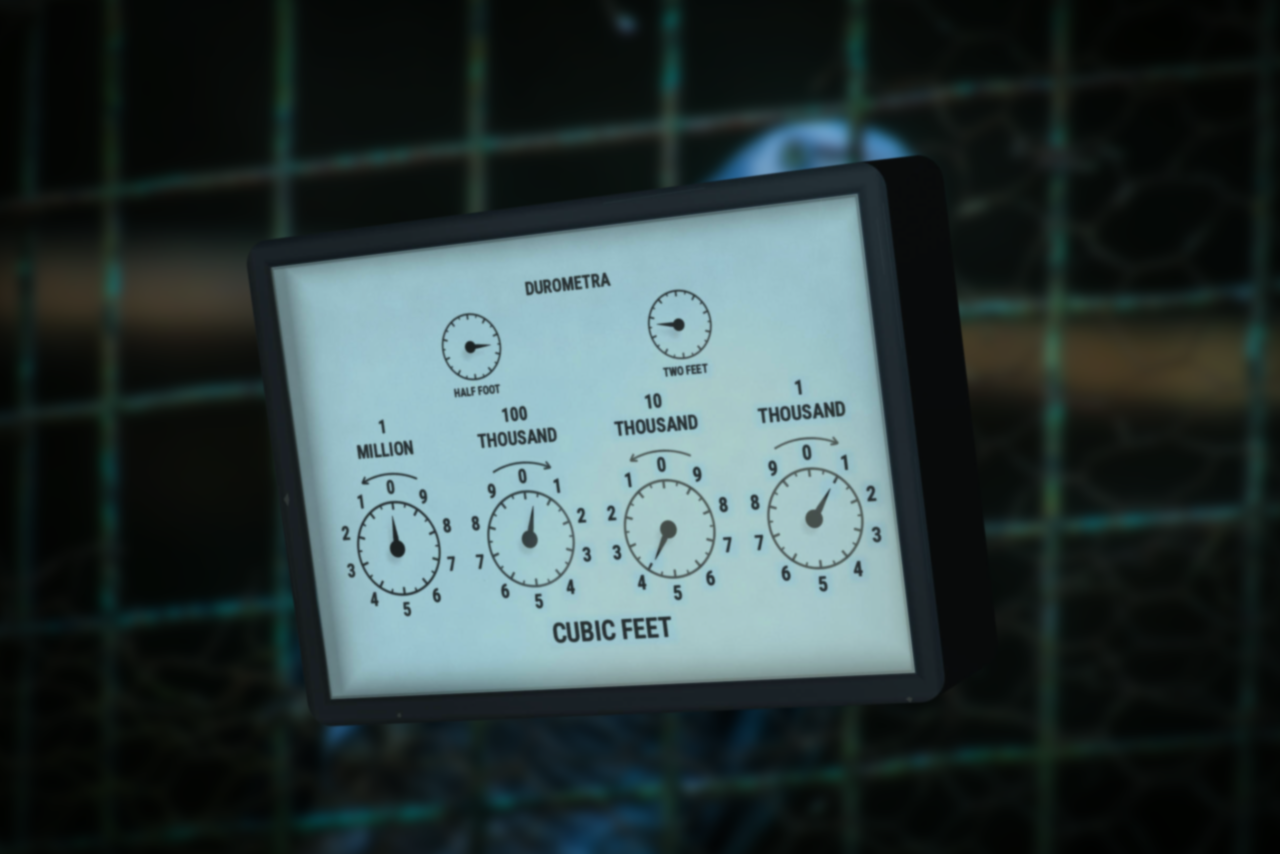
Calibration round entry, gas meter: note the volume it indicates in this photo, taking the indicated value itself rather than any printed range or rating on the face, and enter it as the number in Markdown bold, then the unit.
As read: **4100** ft³
